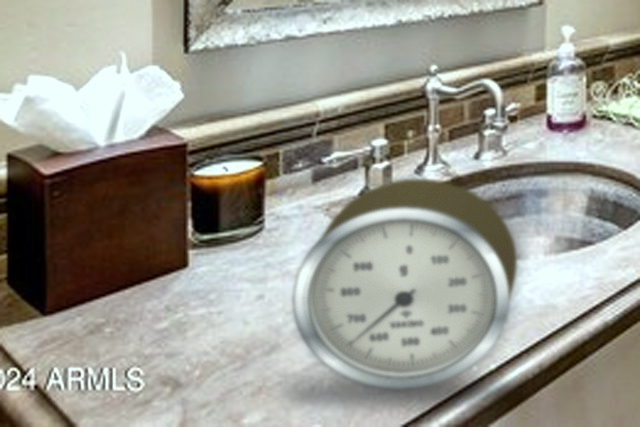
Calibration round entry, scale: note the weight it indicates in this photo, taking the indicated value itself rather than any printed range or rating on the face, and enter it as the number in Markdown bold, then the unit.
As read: **650** g
